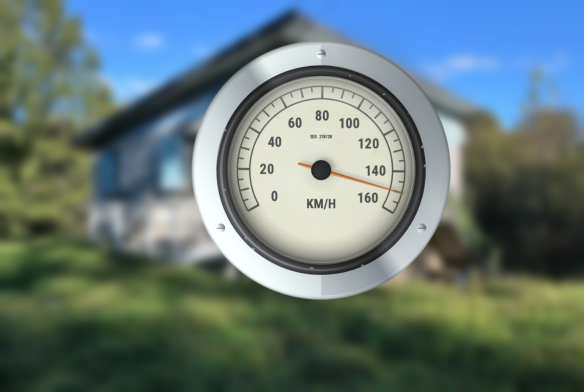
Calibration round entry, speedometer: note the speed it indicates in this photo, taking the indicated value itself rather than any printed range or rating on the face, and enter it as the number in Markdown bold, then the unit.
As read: **150** km/h
